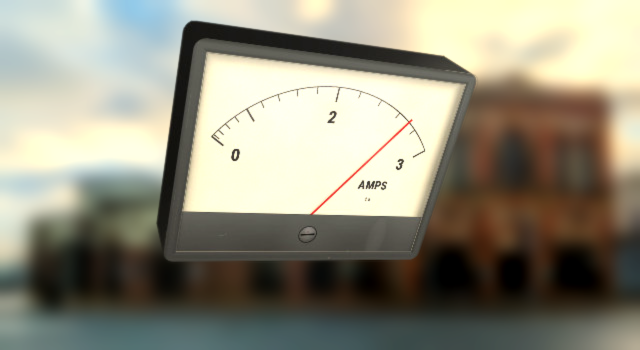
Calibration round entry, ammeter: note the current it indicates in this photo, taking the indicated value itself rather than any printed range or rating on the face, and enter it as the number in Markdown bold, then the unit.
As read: **2.7** A
